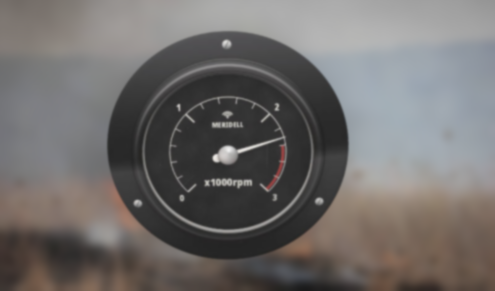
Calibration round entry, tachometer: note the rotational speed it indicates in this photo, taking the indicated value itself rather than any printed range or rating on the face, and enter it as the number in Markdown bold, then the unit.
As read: **2300** rpm
